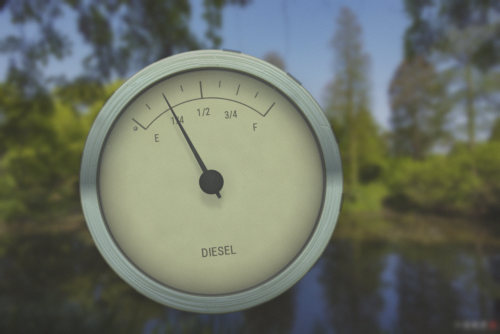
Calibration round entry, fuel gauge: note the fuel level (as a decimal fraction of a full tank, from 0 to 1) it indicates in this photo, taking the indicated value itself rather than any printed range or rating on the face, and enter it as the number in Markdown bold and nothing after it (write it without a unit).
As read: **0.25**
